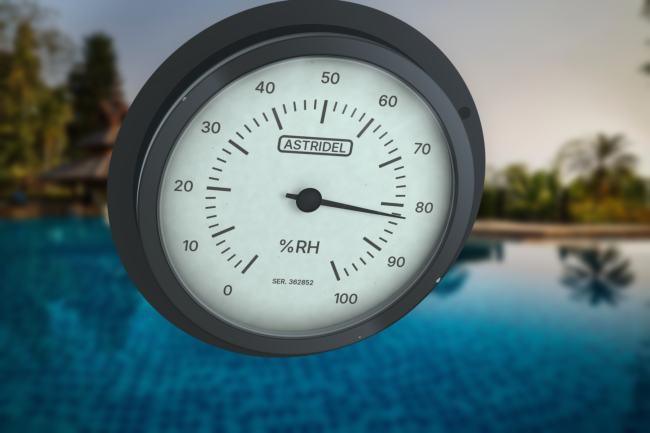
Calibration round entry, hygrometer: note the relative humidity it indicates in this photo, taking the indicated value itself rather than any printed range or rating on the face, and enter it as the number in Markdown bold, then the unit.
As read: **82** %
